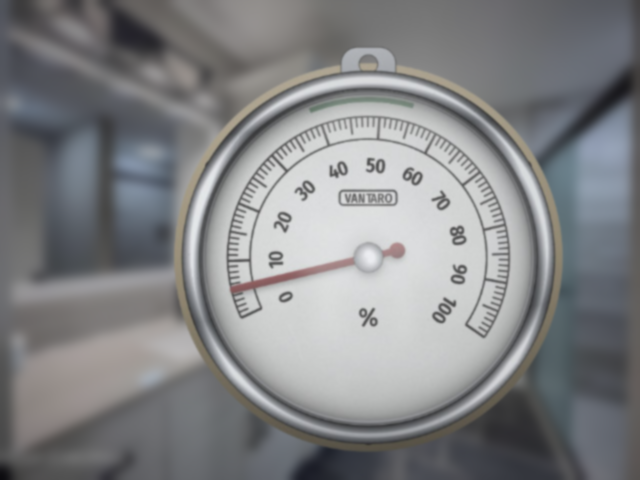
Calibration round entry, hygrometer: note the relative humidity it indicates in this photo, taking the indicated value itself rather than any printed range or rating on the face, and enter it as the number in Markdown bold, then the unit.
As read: **5** %
